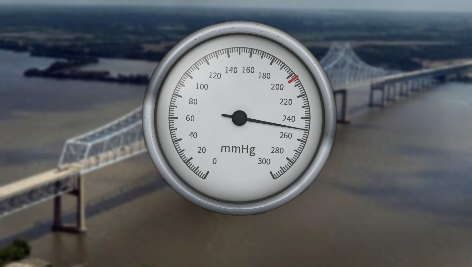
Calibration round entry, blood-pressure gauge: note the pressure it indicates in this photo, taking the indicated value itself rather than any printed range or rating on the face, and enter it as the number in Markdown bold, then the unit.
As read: **250** mmHg
